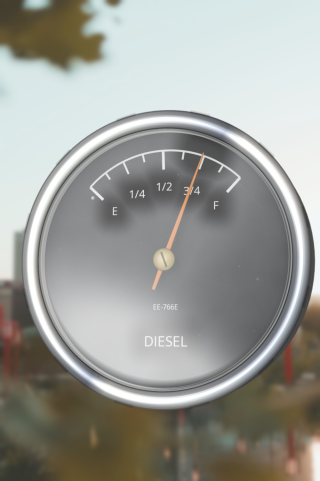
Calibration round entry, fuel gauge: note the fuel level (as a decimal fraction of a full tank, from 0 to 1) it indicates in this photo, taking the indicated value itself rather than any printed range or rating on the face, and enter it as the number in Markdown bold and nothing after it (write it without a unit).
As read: **0.75**
